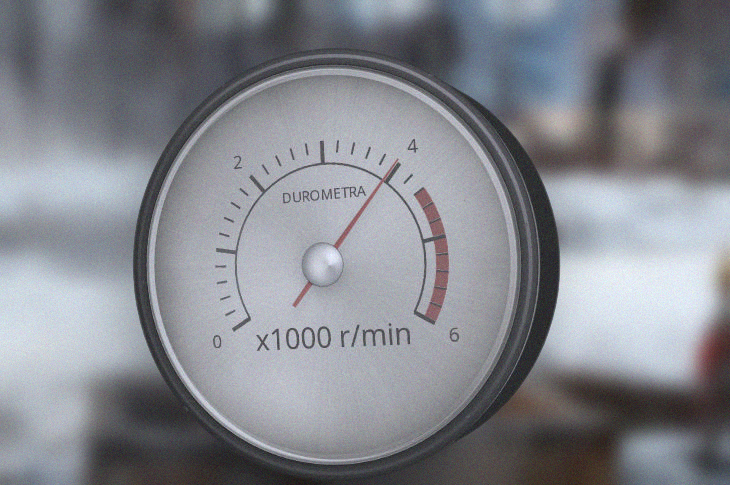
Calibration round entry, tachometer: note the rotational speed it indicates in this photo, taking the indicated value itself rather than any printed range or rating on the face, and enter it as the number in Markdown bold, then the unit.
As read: **4000** rpm
